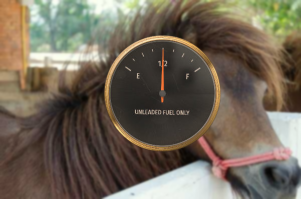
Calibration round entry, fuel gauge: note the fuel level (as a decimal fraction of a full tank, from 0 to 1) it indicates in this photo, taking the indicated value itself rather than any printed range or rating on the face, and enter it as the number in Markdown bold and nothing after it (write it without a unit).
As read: **0.5**
